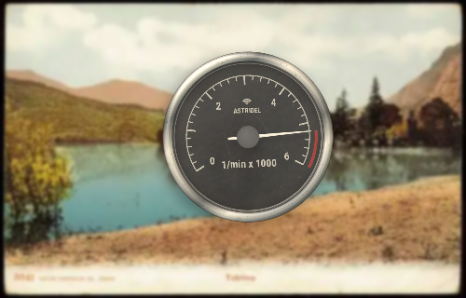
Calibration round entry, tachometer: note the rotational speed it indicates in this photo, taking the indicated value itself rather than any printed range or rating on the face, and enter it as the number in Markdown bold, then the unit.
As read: **5200** rpm
